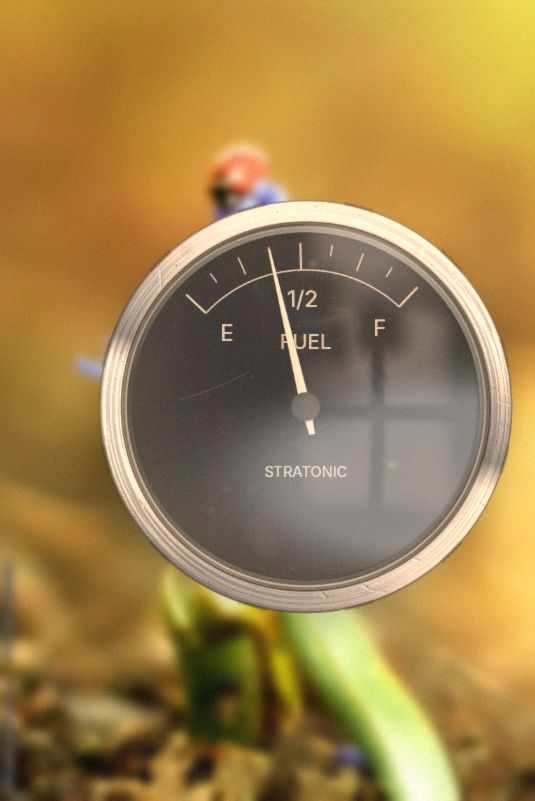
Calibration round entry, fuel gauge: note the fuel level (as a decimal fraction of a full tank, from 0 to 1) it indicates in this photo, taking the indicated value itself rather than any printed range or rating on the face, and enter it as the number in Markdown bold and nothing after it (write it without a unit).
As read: **0.375**
